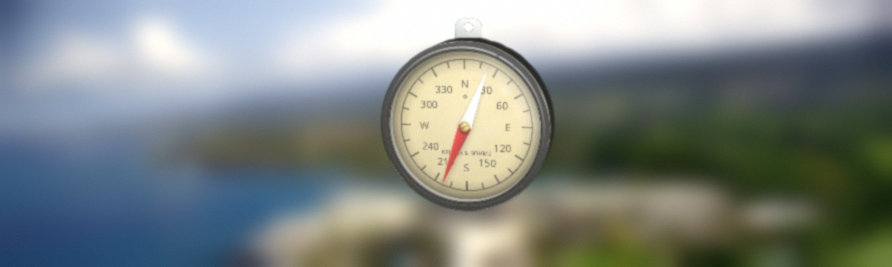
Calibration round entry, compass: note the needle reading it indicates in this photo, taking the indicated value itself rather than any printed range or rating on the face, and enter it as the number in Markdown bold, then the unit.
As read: **202.5** °
